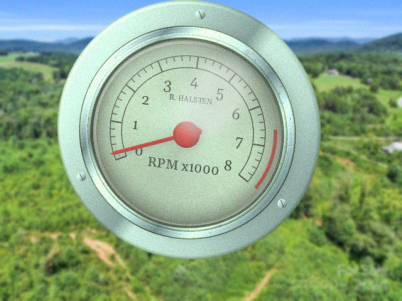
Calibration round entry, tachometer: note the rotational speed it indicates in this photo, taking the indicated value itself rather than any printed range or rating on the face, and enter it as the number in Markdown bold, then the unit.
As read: **200** rpm
